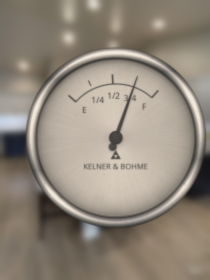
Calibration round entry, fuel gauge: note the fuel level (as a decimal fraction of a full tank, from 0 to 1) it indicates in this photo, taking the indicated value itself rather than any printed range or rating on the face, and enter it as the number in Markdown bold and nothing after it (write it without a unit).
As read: **0.75**
